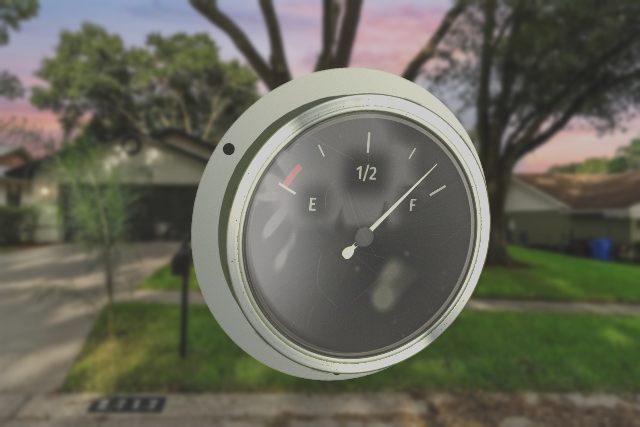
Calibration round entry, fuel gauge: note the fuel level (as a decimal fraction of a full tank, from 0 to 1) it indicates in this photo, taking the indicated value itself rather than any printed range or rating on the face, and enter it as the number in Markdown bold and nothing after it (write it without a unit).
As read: **0.875**
